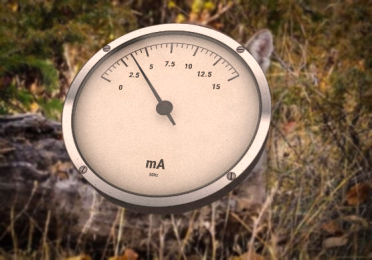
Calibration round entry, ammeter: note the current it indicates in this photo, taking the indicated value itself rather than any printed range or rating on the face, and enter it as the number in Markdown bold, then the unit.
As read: **3.5** mA
